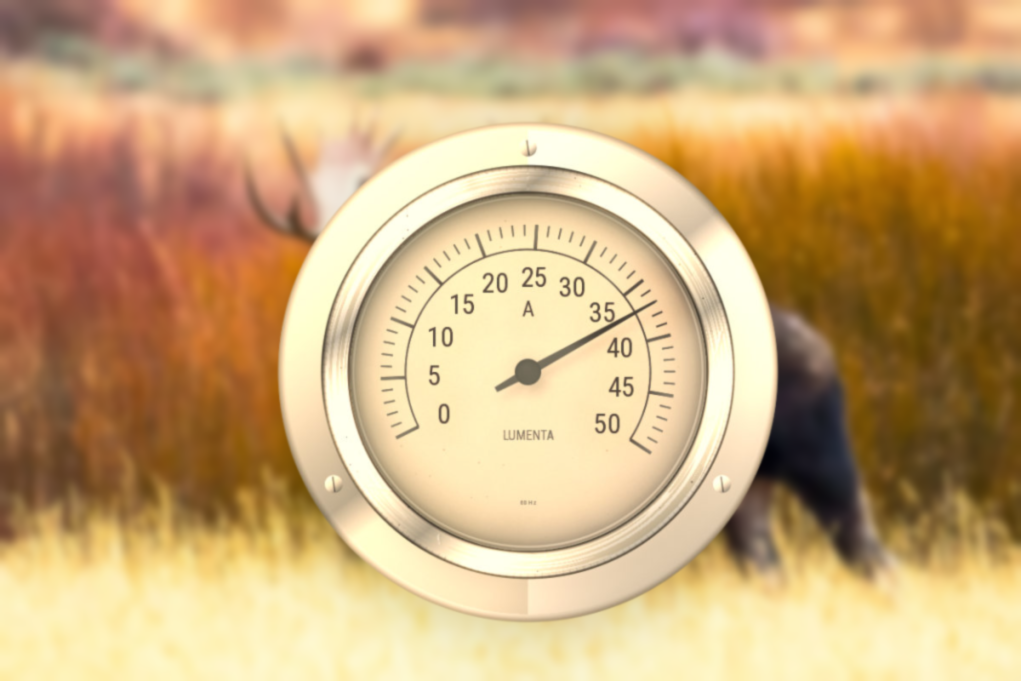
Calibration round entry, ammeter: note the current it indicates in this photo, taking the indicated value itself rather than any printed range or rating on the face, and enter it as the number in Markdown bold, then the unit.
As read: **37** A
